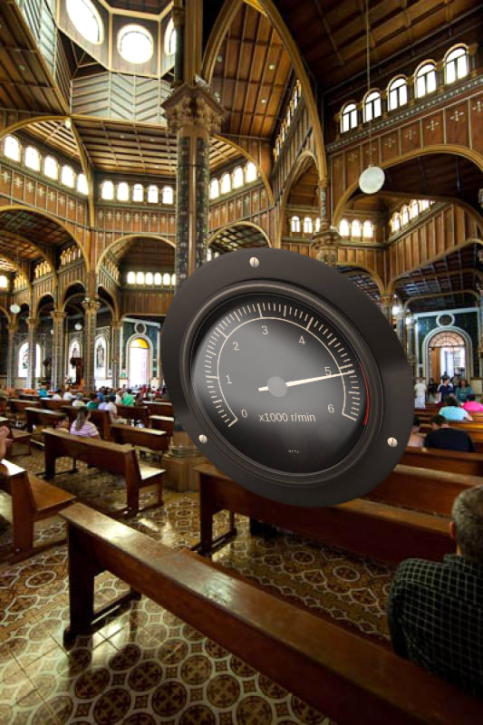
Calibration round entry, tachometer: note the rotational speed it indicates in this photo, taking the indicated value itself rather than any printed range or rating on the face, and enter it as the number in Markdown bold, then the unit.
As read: **5100** rpm
